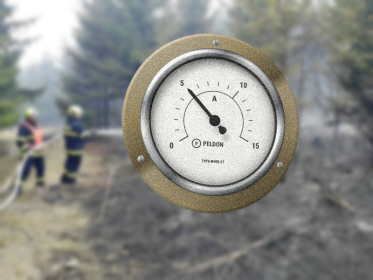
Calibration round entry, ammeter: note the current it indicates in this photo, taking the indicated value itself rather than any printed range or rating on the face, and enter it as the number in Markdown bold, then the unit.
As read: **5** A
